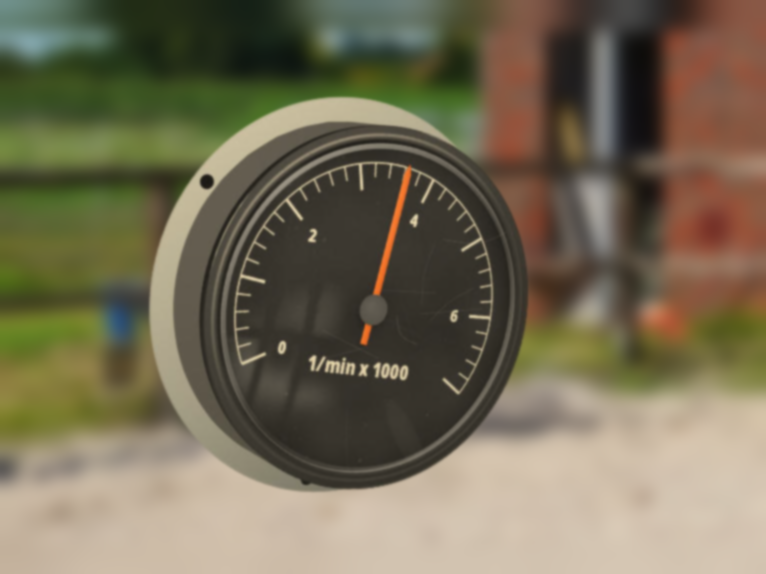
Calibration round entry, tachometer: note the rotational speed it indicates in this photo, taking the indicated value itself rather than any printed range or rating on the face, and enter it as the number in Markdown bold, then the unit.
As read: **3600** rpm
